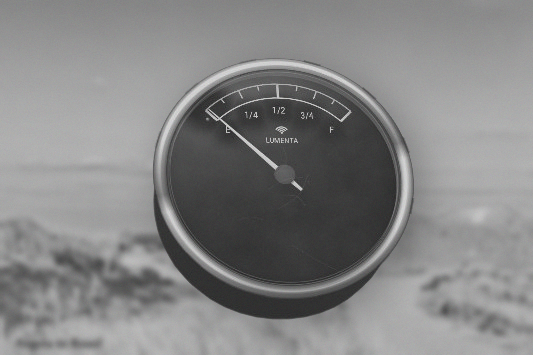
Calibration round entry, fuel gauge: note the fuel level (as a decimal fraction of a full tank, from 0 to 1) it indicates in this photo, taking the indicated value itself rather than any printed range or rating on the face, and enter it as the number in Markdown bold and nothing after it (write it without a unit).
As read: **0**
